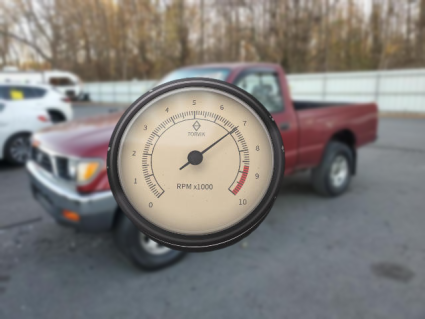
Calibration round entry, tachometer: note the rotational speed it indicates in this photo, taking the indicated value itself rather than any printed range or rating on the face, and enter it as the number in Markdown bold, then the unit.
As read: **7000** rpm
